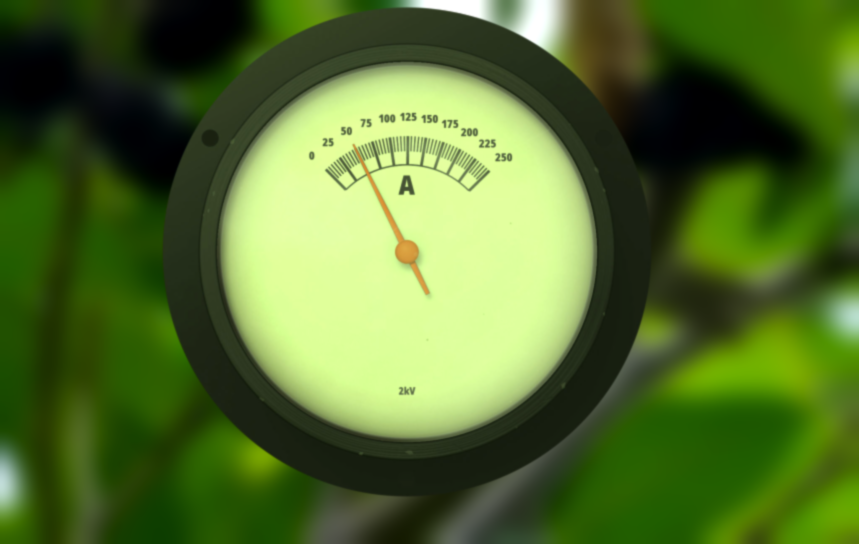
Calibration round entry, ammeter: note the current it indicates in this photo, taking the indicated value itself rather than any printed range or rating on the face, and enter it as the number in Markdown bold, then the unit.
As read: **50** A
